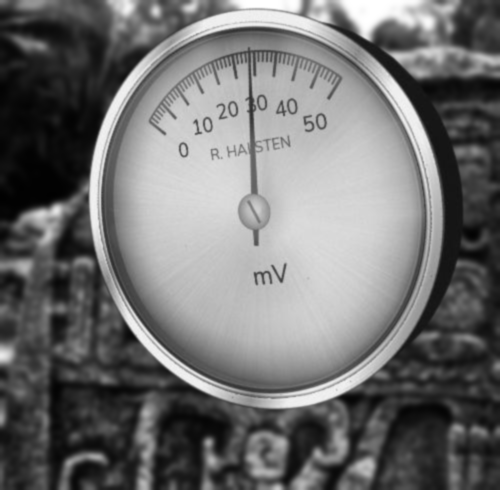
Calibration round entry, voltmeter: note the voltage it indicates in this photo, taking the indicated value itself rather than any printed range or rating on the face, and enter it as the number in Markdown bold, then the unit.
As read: **30** mV
